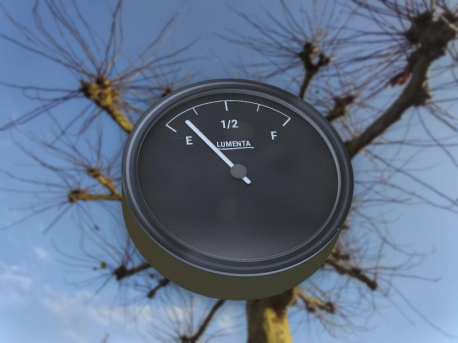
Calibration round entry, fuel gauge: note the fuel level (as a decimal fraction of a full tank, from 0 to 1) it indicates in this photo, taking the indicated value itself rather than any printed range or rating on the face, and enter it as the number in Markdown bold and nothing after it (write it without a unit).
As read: **0.125**
